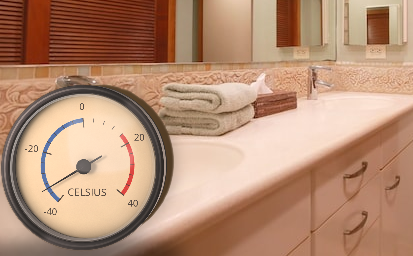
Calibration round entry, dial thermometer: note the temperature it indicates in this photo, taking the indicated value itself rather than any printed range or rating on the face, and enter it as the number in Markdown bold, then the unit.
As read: **-34** °C
